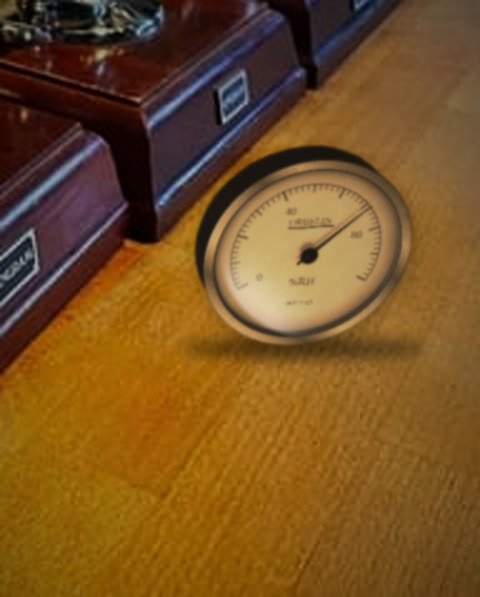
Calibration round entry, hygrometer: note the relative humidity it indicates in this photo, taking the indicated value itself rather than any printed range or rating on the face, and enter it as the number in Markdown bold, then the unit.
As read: **70** %
